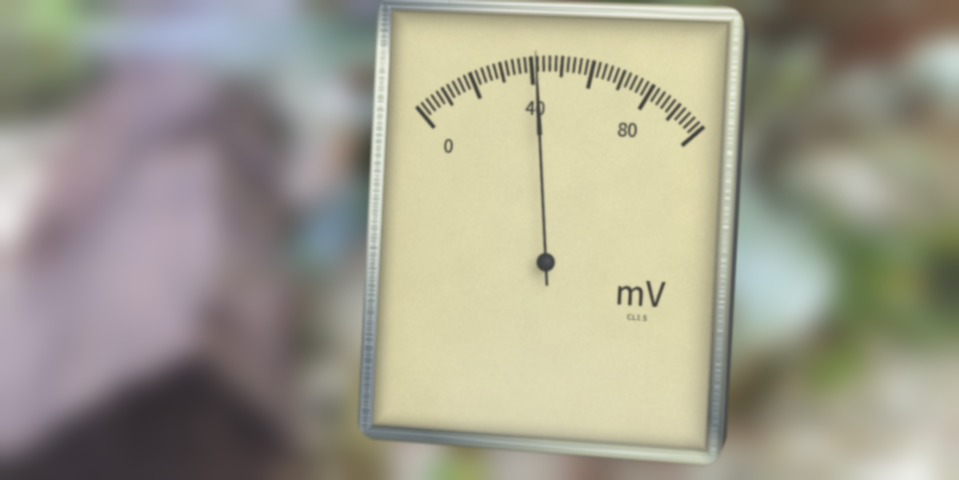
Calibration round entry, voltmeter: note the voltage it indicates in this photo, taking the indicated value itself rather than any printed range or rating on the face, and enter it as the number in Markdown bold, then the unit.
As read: **42** mV
